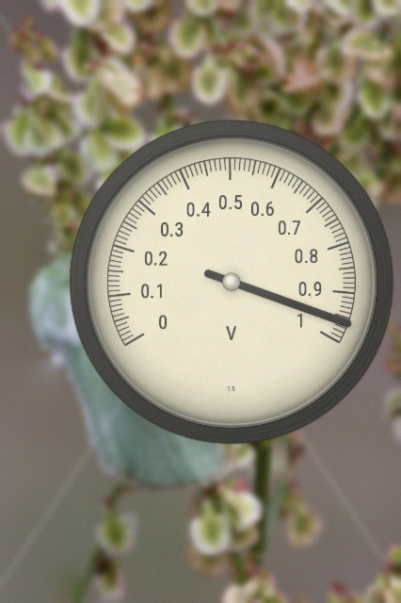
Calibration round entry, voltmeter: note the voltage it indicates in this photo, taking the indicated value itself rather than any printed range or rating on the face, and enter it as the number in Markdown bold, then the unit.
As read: **0.96** V
